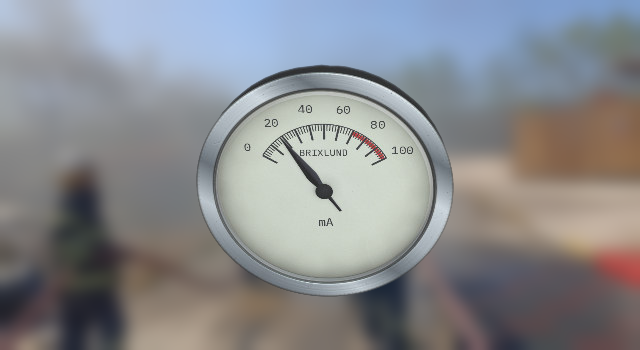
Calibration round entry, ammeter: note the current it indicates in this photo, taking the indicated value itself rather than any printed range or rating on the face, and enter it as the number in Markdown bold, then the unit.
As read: **20** mA
